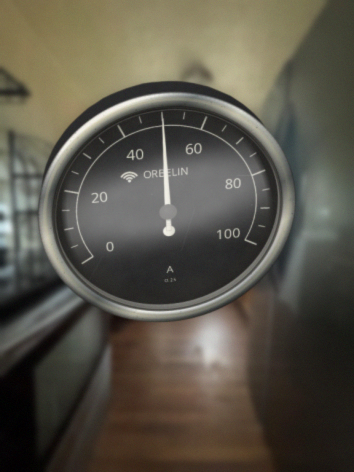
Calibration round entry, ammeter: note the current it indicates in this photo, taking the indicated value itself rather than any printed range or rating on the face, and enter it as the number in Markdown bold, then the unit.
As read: **50** A
